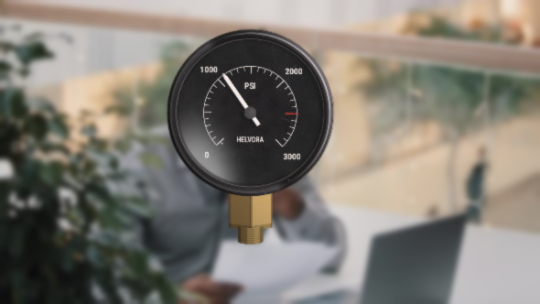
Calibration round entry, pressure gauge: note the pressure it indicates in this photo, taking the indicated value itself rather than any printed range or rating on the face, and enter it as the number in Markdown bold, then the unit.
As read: **1100** psi
